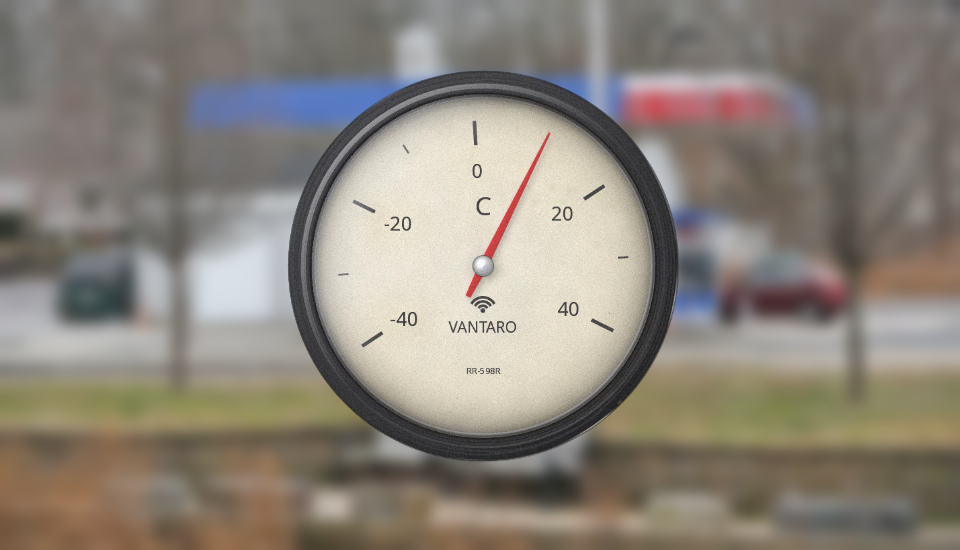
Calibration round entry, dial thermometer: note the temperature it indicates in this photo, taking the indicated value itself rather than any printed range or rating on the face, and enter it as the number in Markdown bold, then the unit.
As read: **10** °C
